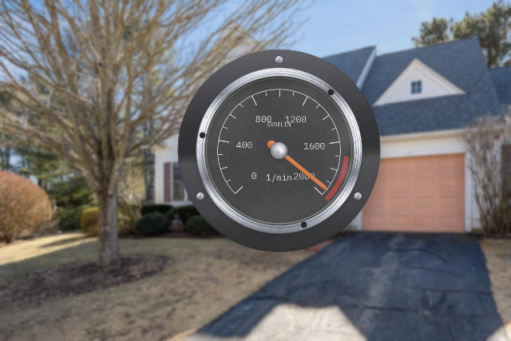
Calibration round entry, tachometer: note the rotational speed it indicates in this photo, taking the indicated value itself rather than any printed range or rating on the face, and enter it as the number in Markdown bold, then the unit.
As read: **1950** rpm
